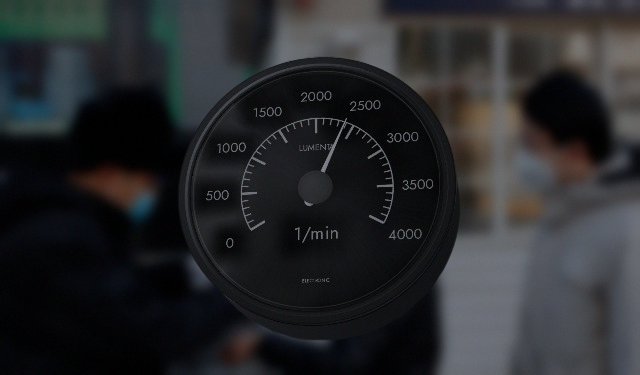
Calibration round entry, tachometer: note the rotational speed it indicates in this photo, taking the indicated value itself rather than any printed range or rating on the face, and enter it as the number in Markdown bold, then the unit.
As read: **2400** rpm
